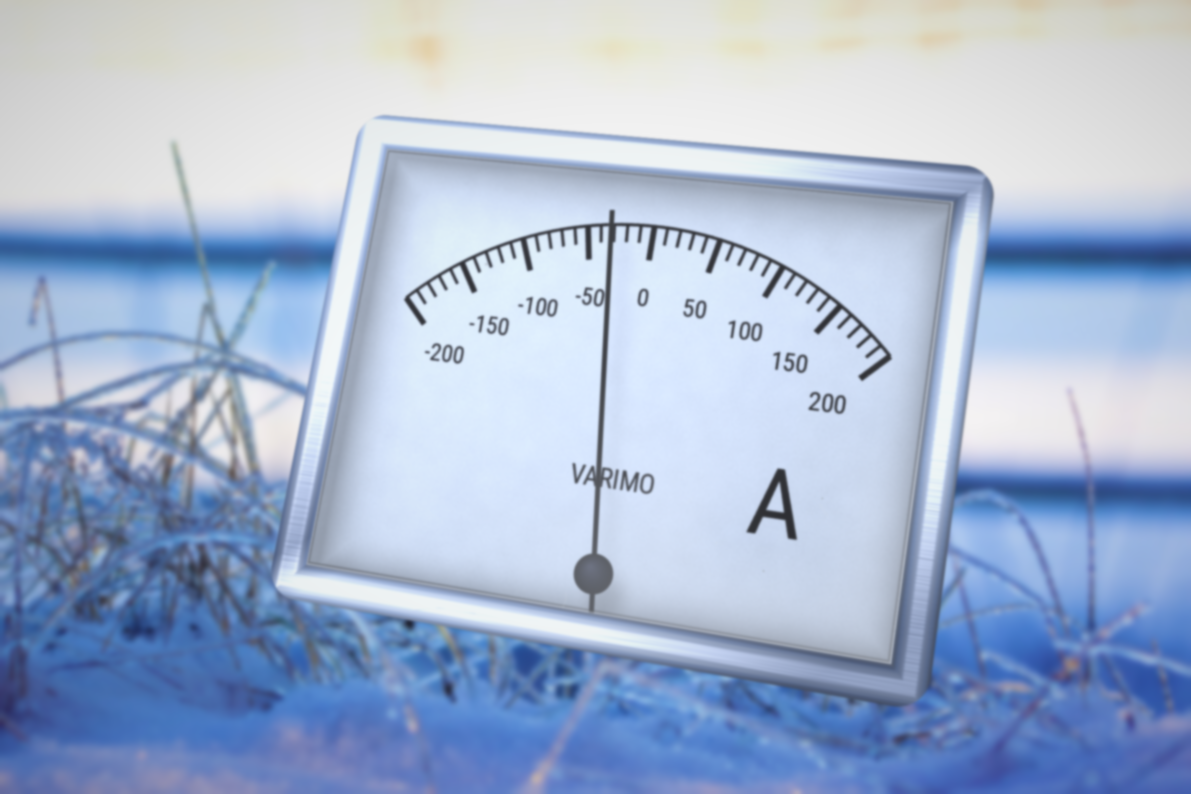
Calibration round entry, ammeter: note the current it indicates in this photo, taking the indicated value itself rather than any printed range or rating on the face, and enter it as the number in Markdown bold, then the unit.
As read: **-30** A
